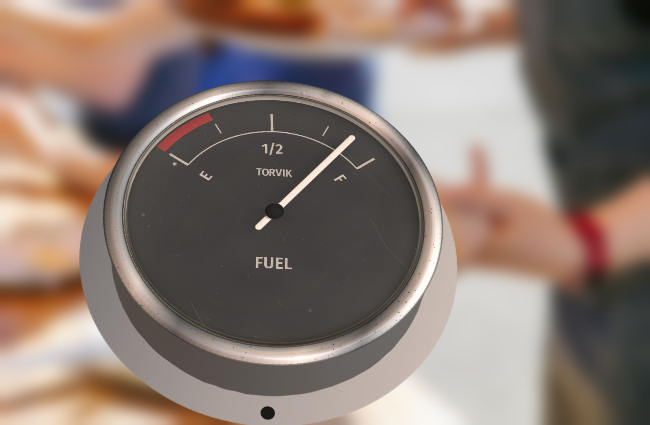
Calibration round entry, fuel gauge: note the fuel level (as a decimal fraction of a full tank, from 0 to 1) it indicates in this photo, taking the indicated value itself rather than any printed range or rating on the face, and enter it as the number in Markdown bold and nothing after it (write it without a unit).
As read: **0.875**
